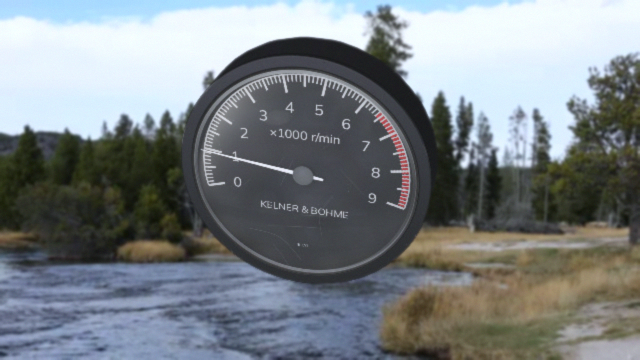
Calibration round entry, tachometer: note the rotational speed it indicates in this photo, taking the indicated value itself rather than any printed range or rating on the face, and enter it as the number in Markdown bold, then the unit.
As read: **1000** rpm
